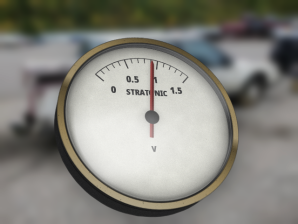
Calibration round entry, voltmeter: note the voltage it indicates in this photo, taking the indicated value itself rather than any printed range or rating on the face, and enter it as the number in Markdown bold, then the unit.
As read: **0.9** V
